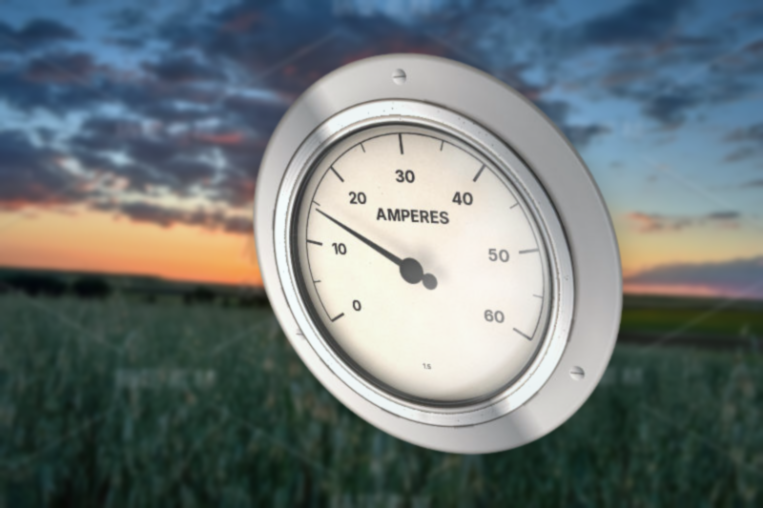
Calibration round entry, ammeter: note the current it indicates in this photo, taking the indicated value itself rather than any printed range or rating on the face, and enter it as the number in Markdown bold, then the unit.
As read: **15** A
